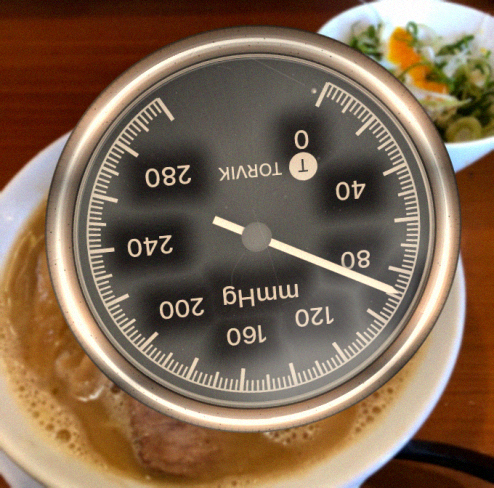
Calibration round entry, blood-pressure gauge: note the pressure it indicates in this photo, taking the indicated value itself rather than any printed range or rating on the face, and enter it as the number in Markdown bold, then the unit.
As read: **88** mmHg
